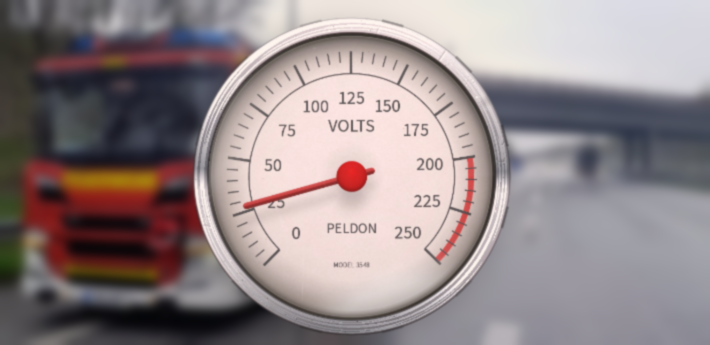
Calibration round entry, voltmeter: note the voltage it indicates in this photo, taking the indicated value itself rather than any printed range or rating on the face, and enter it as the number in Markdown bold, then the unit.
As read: **27.5** V
